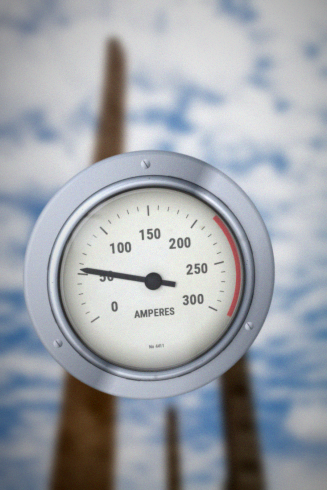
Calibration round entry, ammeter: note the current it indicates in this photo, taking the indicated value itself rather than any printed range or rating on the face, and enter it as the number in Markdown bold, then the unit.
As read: **55** A
